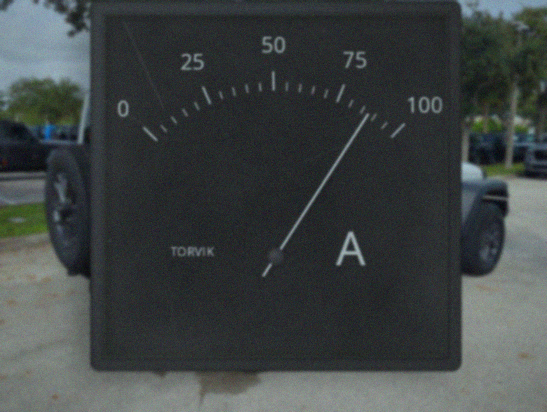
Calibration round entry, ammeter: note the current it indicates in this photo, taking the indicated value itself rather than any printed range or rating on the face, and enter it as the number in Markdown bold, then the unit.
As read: **87.5** A
